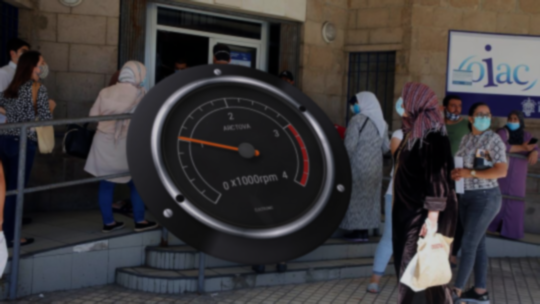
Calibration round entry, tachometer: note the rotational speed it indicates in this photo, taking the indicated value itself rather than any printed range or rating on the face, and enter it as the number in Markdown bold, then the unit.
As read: **1000** rpm
